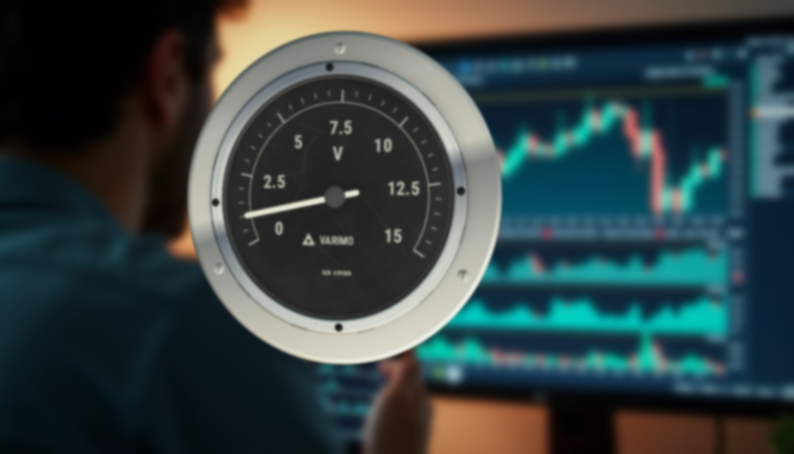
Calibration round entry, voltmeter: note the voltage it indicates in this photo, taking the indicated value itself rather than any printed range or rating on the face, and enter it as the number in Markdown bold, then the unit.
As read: **1** V
